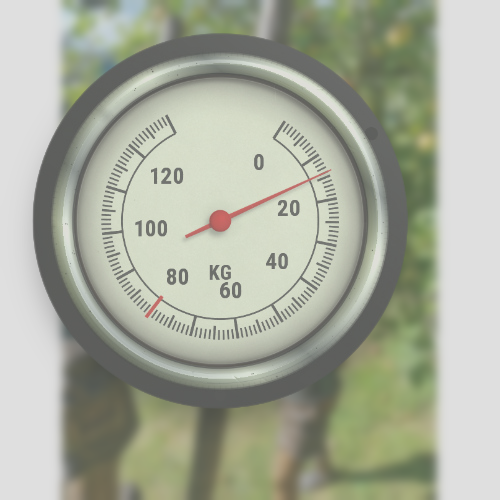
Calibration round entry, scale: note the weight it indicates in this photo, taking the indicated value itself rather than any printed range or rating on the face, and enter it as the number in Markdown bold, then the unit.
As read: **14** kg
